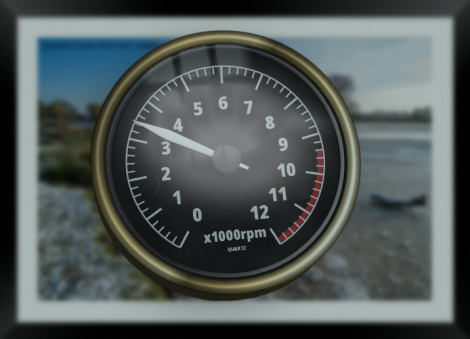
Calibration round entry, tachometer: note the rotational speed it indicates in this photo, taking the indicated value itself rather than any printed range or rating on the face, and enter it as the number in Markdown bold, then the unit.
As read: **3400** rpm
